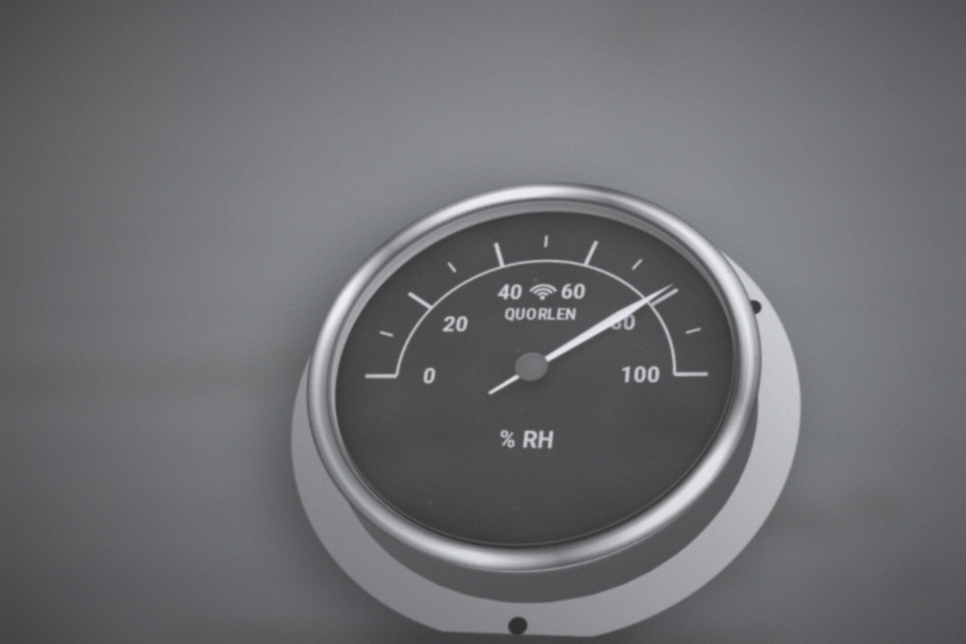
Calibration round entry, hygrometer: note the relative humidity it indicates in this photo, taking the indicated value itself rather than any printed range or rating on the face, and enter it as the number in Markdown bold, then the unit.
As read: **80** %
